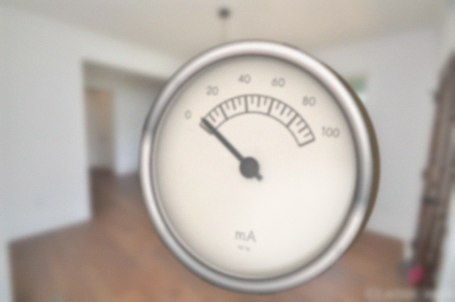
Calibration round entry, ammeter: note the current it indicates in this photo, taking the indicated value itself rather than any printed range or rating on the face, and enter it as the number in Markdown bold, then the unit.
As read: **5** mA
